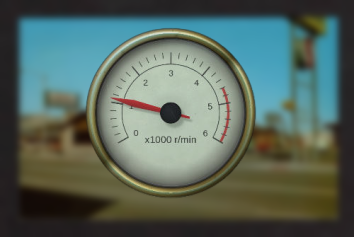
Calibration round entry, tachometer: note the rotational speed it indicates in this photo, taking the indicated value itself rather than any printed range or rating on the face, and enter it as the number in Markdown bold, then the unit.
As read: **1100** rpm
